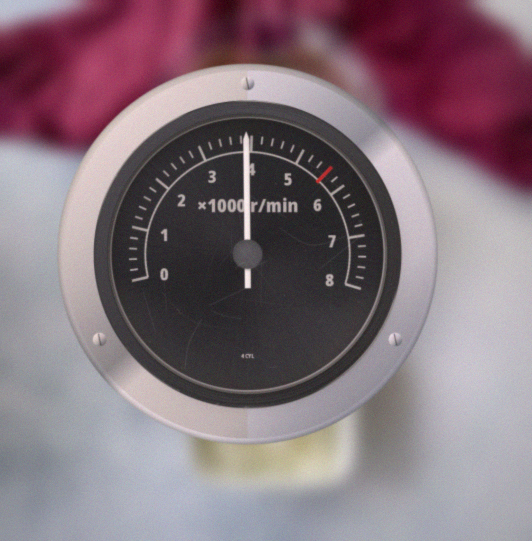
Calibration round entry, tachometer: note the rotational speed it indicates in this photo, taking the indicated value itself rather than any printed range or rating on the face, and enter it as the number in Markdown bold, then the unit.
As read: **3900** rpm
